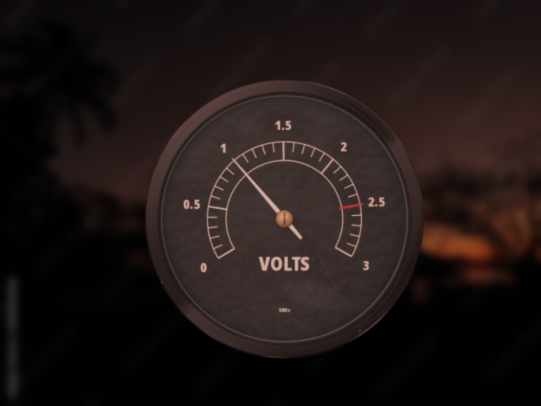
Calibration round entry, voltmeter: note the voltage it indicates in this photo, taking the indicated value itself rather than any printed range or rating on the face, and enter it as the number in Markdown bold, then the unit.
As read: **1** V
